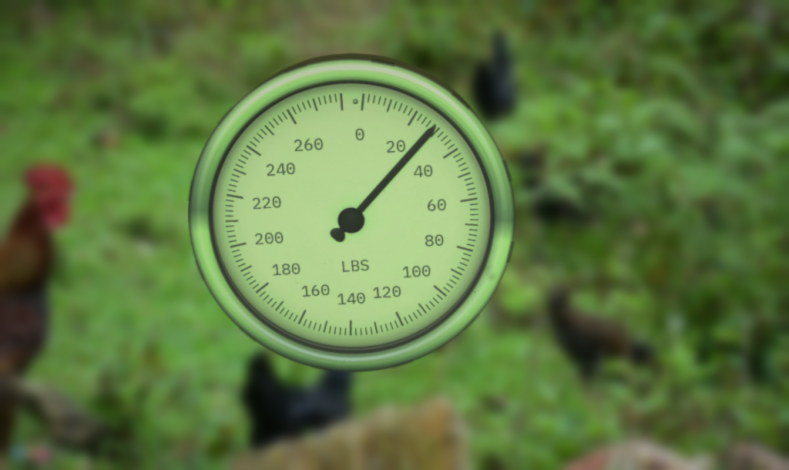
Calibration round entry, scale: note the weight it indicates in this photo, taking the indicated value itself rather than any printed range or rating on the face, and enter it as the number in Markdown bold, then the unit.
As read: **28** lb
